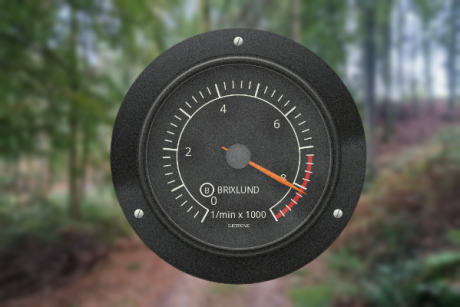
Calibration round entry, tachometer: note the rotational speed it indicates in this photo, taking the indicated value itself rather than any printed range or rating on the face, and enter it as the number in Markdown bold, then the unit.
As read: **8100** rpm
